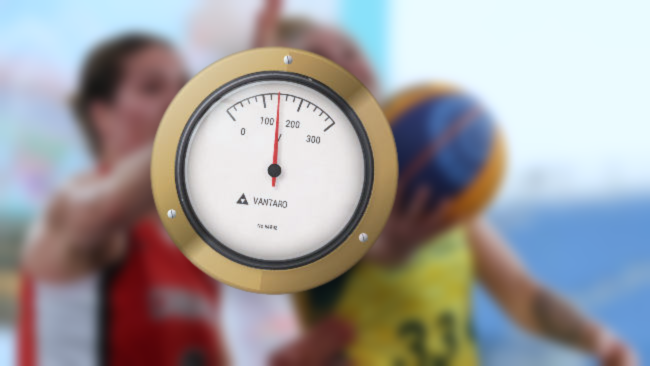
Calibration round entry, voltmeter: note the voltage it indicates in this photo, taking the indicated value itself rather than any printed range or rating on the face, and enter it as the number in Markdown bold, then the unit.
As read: **140** V
